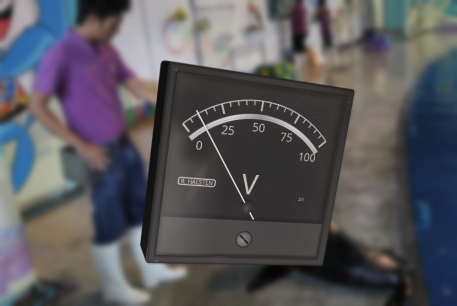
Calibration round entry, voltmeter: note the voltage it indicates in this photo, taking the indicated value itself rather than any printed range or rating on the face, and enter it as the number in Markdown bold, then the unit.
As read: **10** V
